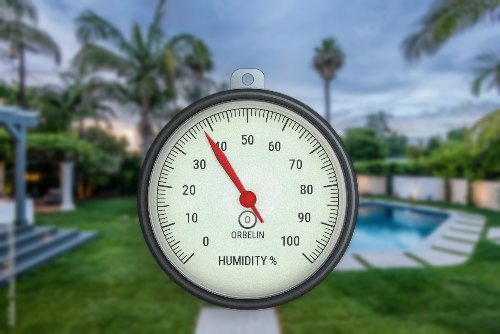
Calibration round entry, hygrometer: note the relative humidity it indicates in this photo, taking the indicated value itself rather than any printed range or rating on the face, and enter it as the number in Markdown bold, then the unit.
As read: **38** %
